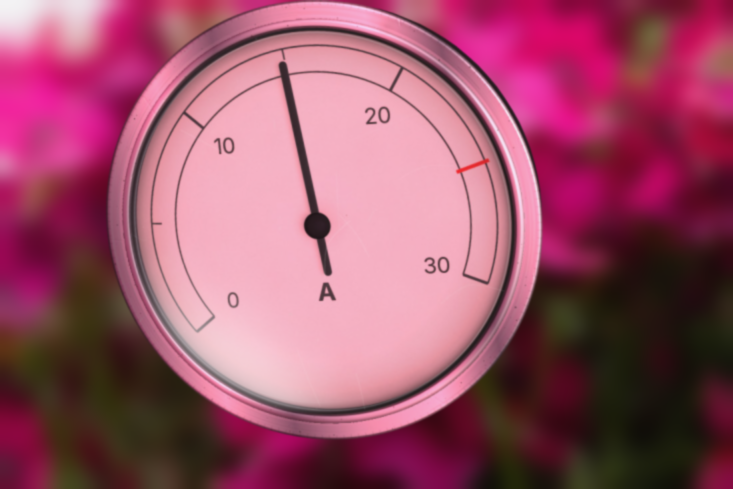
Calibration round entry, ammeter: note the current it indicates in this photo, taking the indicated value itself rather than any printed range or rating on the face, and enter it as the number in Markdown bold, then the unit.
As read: **15** A
